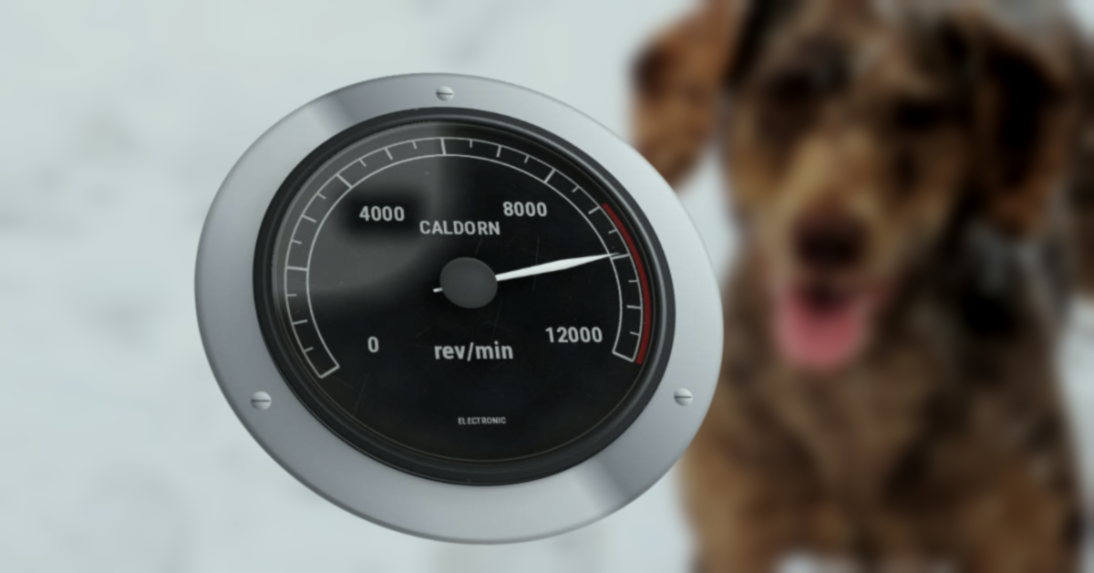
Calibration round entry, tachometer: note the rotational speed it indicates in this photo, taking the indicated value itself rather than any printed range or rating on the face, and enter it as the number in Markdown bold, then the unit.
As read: **10000** rpm
